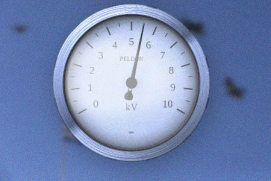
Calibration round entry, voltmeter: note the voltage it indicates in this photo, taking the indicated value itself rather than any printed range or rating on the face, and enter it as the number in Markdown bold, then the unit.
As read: **5.5** kV
